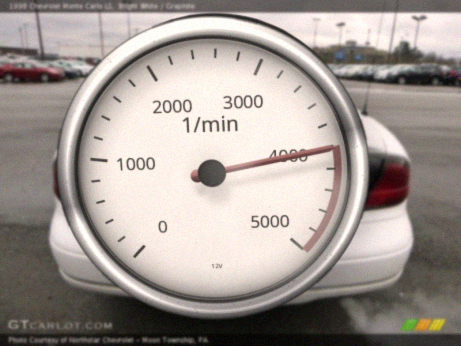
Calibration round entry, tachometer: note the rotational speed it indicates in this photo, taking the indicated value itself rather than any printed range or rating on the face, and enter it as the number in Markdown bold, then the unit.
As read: **4000** rpm
